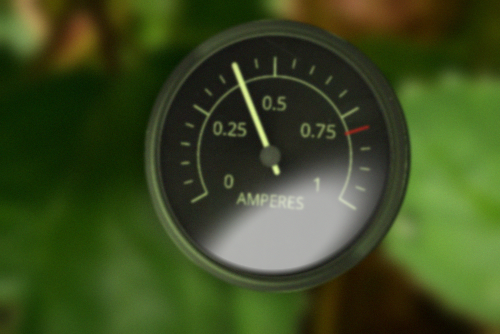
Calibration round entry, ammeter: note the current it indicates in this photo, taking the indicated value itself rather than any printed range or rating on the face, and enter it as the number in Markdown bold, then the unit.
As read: **0.4** A
